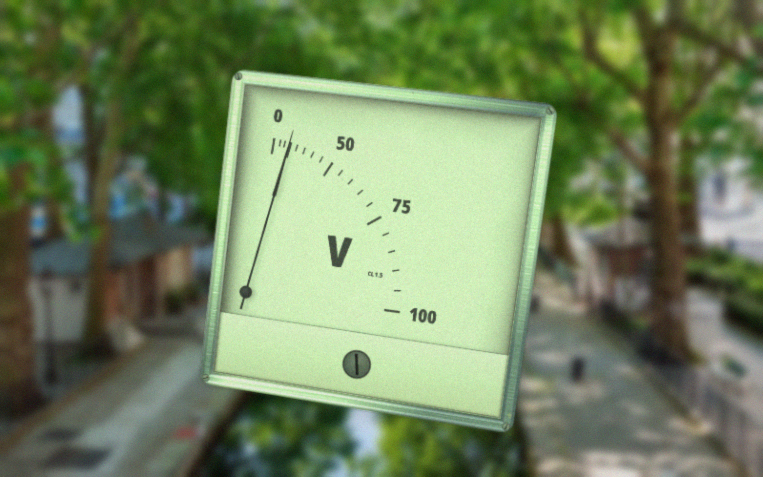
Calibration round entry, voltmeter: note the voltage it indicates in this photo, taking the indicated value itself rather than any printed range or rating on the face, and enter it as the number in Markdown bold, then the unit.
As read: **25** V
